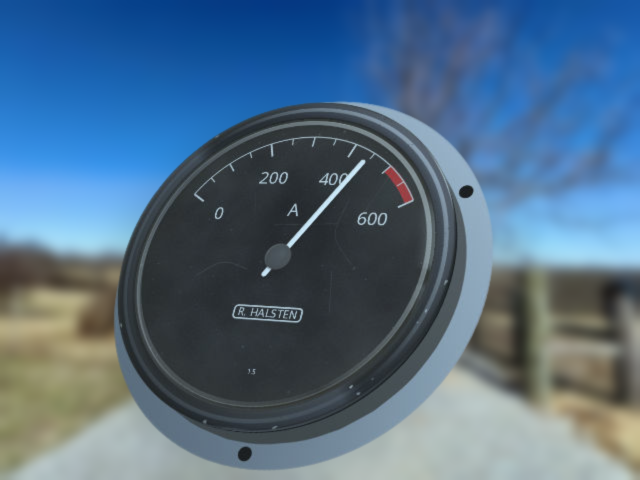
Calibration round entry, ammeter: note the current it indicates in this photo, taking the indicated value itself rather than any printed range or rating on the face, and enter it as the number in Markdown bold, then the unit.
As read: **450** A
